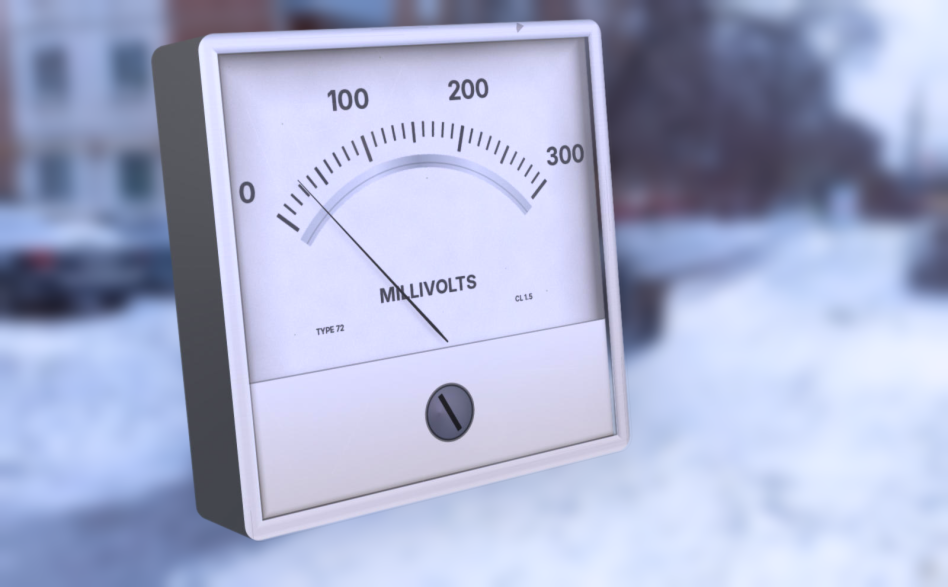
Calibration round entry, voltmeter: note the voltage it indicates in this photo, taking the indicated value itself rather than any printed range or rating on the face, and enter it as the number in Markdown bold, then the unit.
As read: **30** mV
